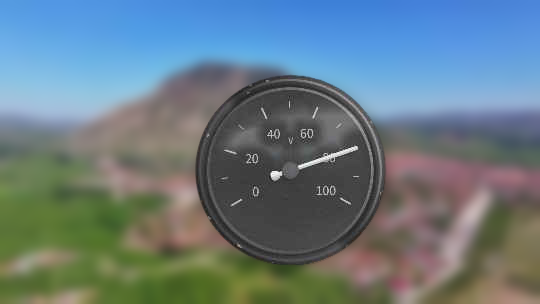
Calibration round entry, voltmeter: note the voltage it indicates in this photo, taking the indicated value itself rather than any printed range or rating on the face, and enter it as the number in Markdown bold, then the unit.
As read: **80** V
